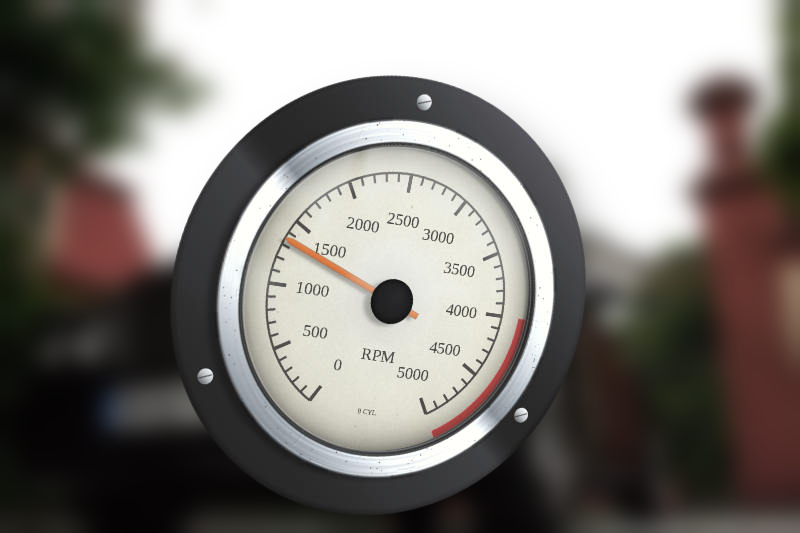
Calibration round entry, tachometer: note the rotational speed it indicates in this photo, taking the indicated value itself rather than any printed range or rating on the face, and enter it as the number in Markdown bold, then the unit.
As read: **1350** rpm
